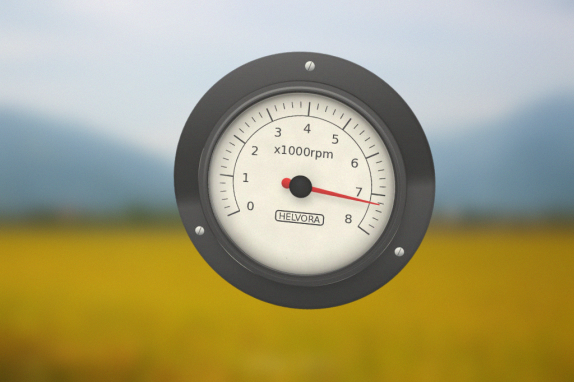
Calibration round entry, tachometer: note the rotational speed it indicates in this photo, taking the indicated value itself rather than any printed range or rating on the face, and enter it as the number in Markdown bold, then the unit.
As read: **7200** rpm
